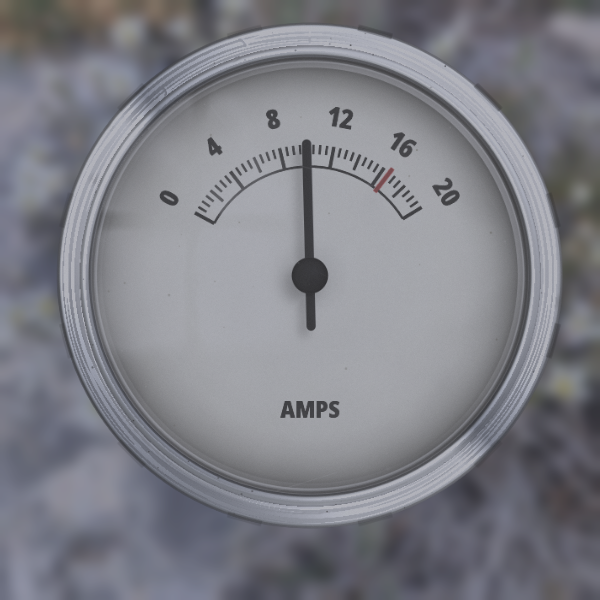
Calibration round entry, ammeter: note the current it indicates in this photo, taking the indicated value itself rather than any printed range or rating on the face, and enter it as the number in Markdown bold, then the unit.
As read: **10** A
